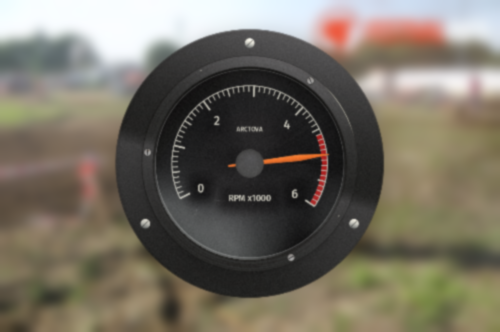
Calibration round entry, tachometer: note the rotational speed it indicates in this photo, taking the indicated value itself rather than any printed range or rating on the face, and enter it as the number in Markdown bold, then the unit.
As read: **5000** rpm
